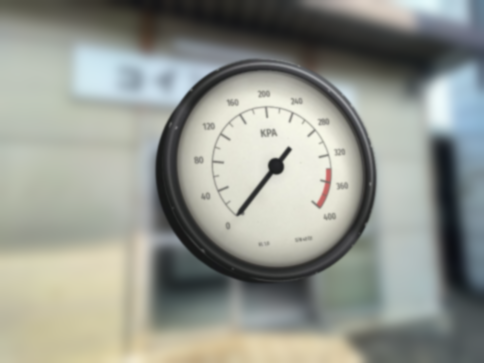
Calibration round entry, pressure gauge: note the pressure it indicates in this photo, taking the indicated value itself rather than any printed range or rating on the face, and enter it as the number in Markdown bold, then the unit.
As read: **0** kPa
